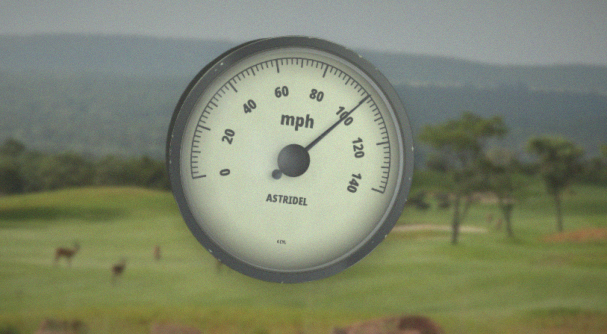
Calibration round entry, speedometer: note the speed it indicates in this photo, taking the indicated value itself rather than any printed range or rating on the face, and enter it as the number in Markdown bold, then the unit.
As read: **100** mph
